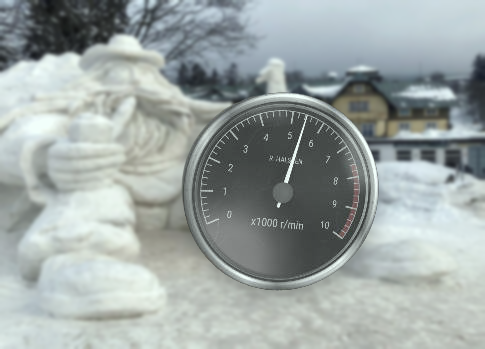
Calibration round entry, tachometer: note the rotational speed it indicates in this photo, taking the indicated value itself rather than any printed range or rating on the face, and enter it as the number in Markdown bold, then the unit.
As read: **5400** rpm
